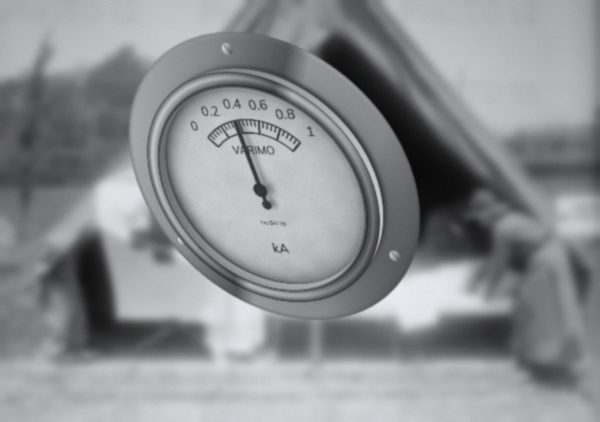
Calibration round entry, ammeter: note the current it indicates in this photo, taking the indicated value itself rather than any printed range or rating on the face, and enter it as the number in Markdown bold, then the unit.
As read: **0.4** kA
